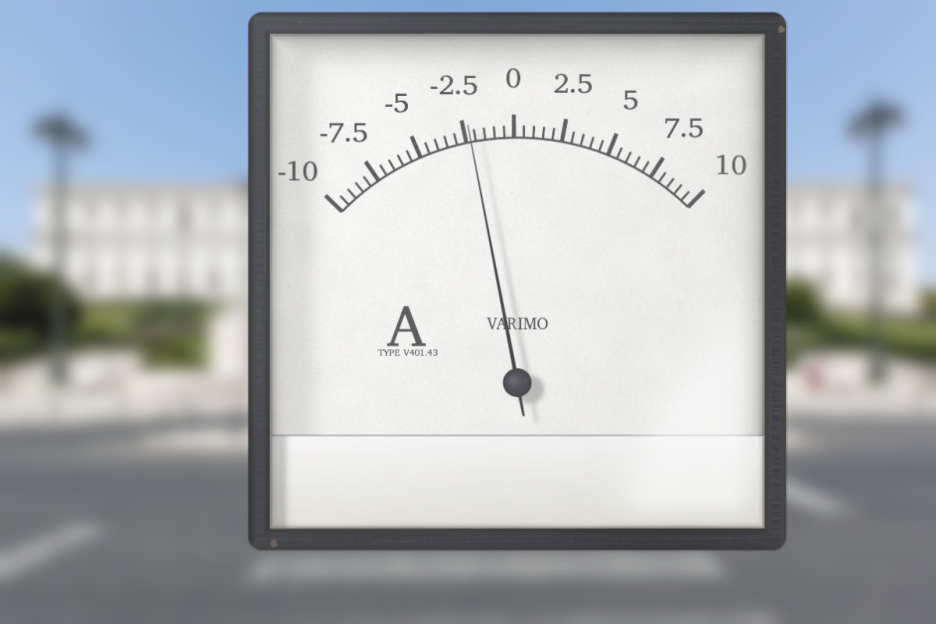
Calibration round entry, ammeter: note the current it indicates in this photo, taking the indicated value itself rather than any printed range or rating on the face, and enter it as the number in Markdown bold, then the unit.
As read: **-2.25** A
